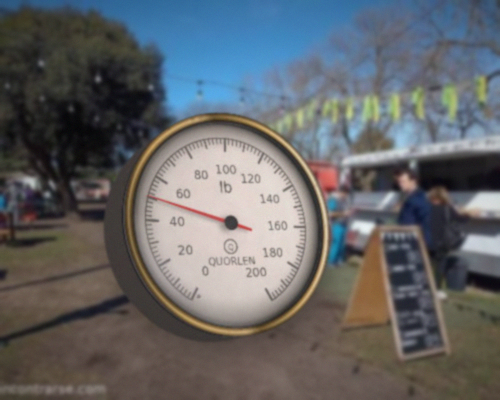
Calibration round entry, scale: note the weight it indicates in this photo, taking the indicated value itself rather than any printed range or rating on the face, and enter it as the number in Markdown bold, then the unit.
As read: **50** lb
